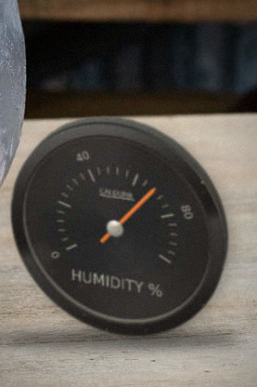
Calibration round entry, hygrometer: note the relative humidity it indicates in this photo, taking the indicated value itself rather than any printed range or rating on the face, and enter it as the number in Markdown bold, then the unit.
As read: **68** %
